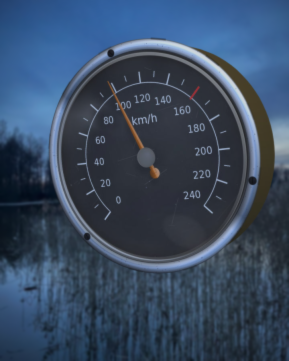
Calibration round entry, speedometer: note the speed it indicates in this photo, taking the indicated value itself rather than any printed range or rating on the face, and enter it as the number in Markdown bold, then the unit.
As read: **100** km/h
